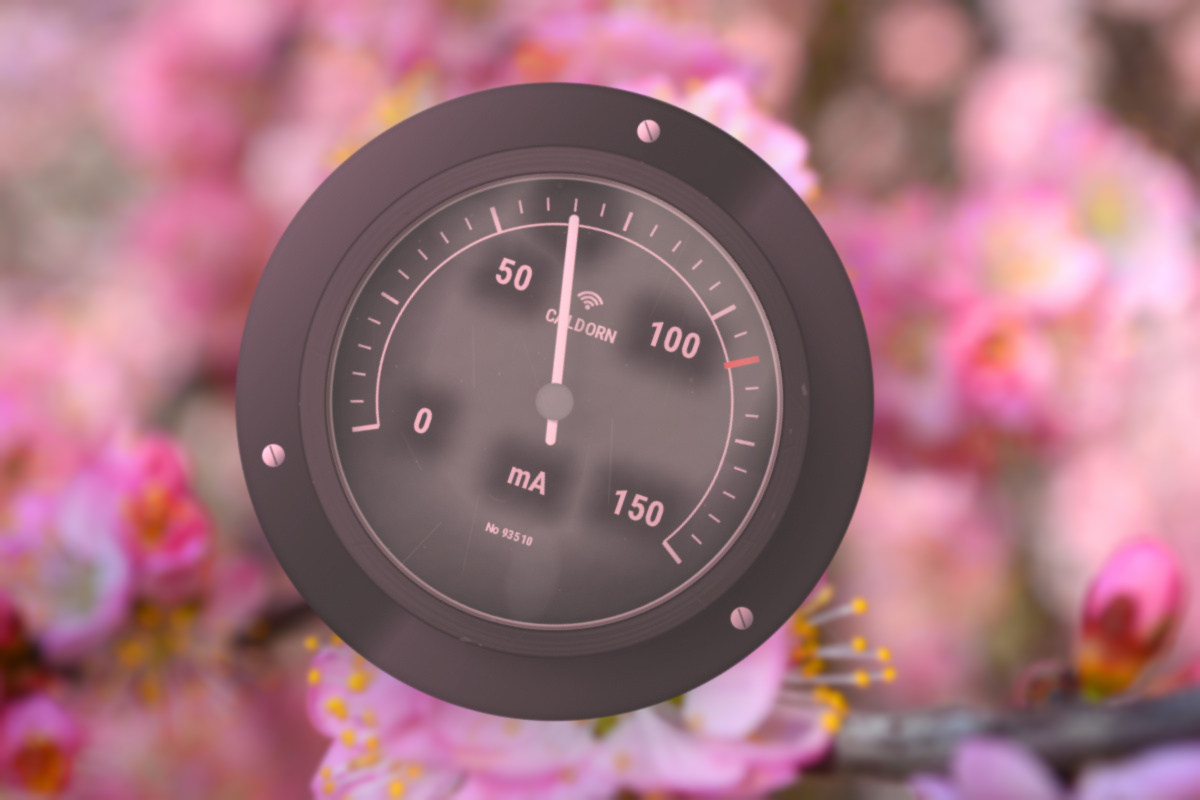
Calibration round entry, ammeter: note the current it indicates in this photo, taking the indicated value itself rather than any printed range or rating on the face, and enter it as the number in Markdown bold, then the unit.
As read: **65** mA
